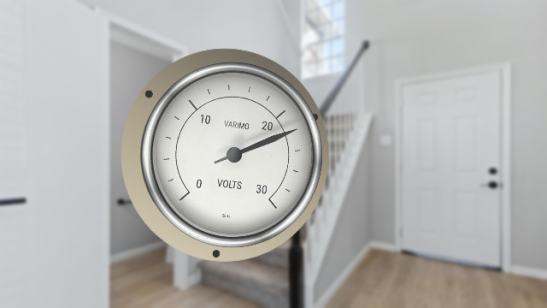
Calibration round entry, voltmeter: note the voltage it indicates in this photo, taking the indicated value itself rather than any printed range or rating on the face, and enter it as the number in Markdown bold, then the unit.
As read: **22** V
